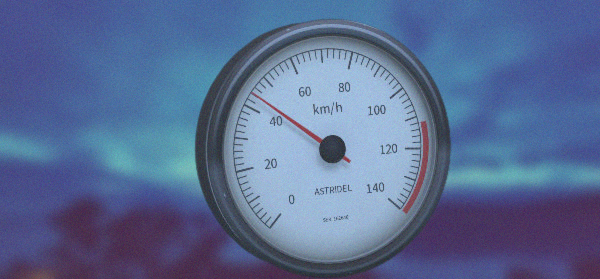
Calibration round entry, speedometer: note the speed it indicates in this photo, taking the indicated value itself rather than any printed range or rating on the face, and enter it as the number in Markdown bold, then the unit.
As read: **44** km/h
